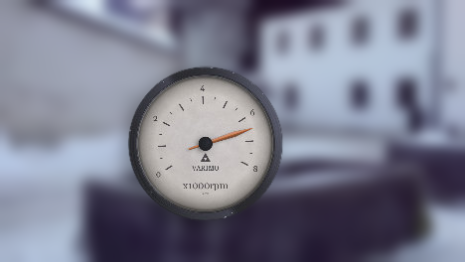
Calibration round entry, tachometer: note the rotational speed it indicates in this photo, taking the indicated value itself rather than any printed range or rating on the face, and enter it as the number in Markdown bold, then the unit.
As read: **6500** rpm
